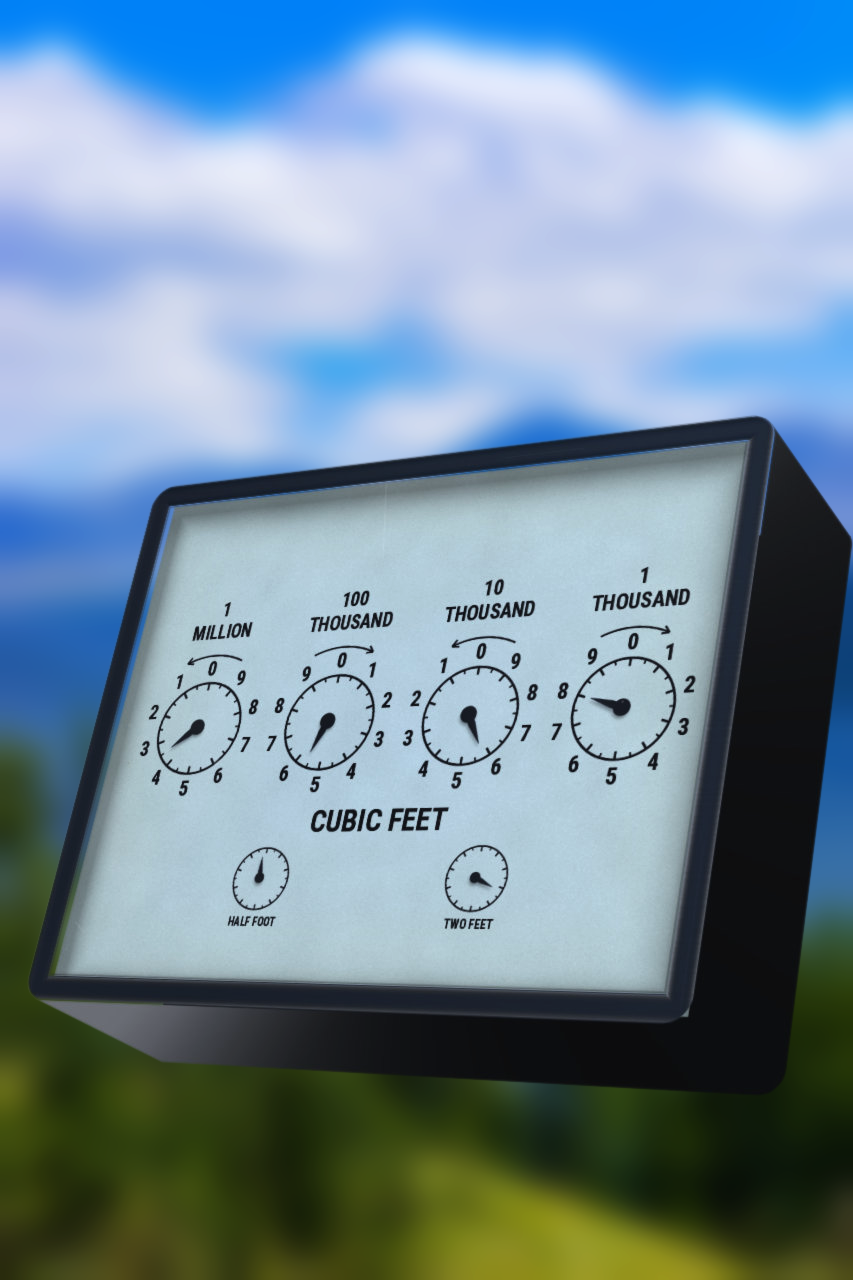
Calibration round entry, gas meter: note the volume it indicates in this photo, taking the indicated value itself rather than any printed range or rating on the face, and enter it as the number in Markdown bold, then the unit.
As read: **355800** ft³
